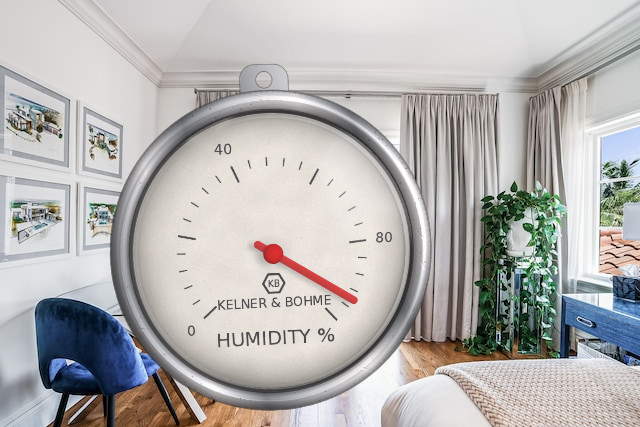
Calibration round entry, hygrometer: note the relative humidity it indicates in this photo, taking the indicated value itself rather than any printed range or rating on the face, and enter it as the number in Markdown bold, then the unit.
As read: **94** %
